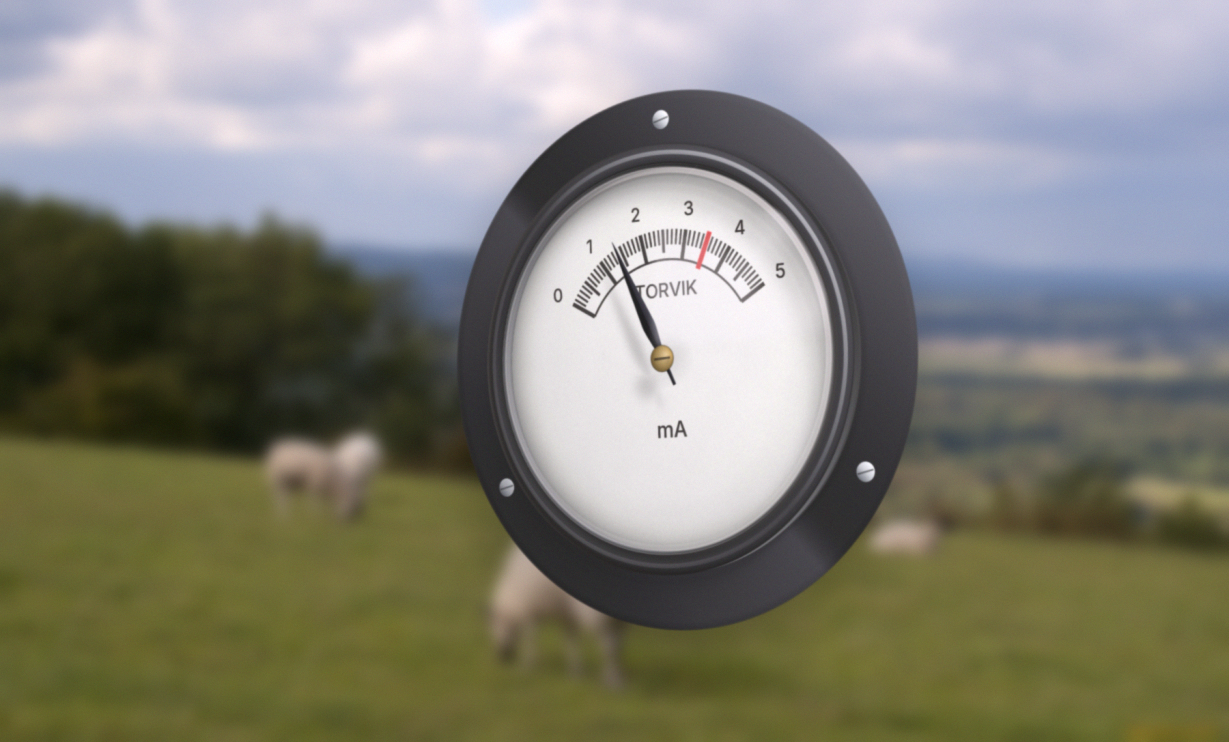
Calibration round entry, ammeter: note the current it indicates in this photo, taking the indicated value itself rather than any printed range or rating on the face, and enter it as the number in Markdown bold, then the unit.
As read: **1.5** mA
